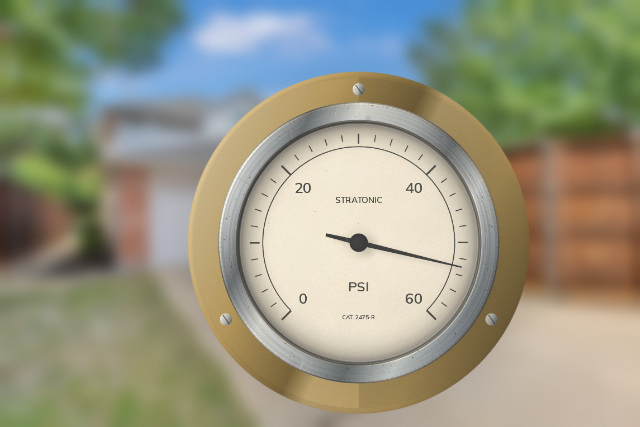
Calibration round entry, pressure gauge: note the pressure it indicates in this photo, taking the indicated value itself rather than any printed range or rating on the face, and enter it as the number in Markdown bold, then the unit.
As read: **53** psi
